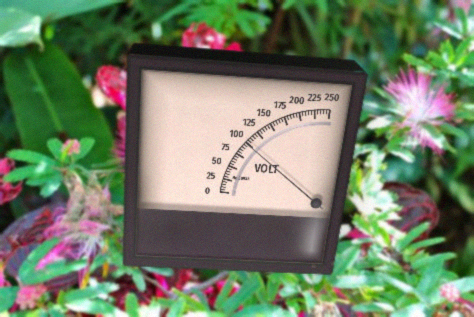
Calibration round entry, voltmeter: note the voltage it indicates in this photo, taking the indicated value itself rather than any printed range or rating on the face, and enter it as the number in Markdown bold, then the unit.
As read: **100** V
